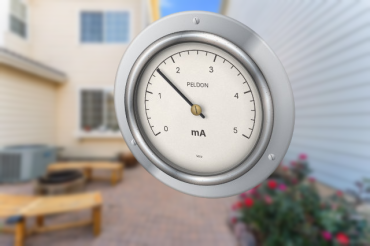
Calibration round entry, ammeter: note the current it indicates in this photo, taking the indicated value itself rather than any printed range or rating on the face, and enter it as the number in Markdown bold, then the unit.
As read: **1.6** mA
